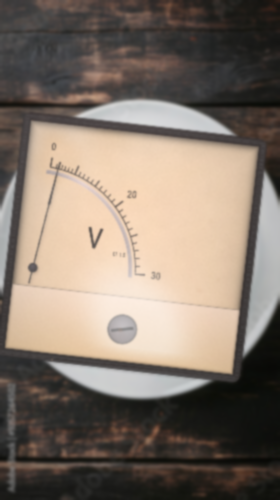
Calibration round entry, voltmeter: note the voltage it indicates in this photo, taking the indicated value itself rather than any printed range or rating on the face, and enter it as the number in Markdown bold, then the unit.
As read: **5** V
